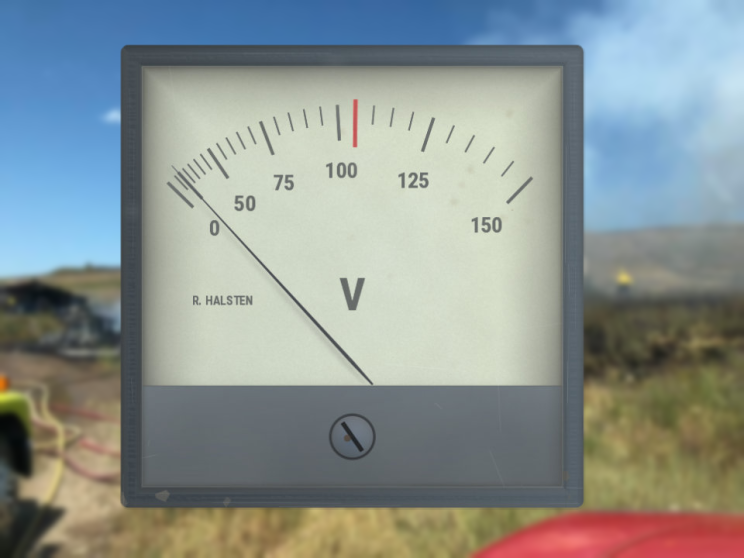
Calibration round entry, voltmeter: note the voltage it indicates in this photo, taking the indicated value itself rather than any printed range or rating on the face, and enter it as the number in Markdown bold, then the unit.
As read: **25** V
